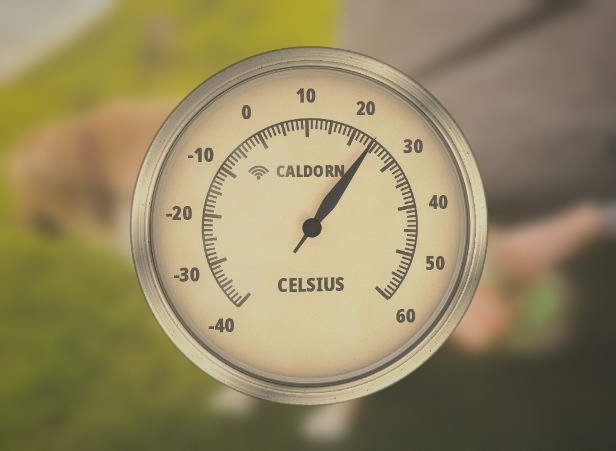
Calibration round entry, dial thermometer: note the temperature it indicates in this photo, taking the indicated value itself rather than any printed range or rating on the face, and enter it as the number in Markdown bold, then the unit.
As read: **24** °C
